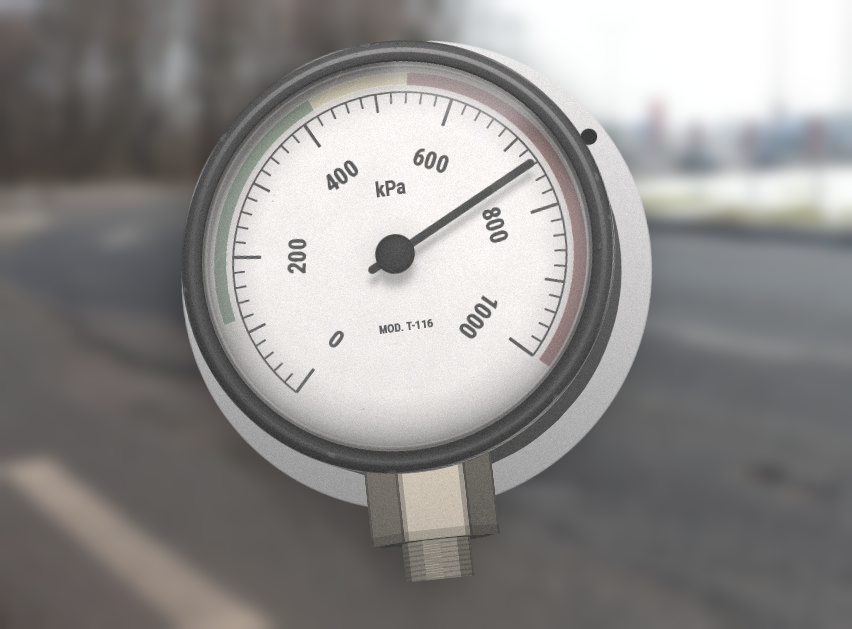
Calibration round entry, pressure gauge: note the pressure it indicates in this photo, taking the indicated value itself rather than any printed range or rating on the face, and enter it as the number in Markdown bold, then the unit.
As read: **740** kPa
